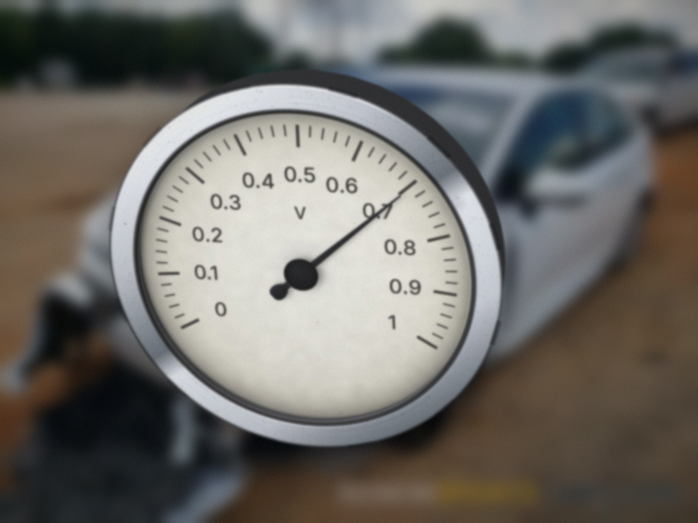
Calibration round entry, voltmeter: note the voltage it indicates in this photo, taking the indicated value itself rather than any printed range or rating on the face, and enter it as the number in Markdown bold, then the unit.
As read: **0.7** V
